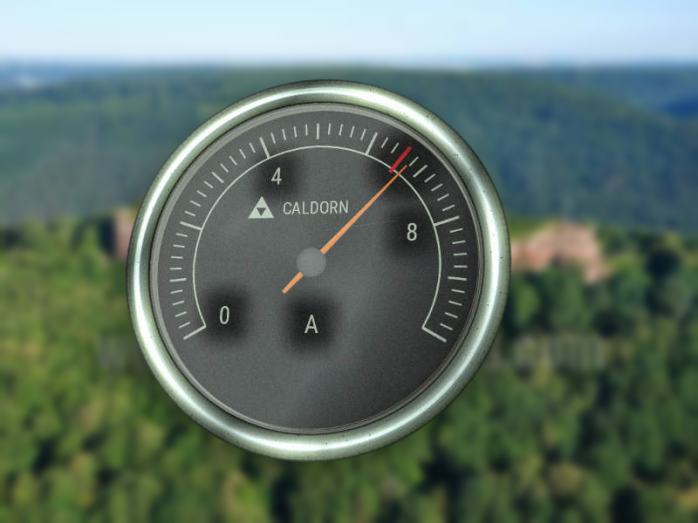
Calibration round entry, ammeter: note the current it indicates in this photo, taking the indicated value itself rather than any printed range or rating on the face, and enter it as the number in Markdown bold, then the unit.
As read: **6.8** A
